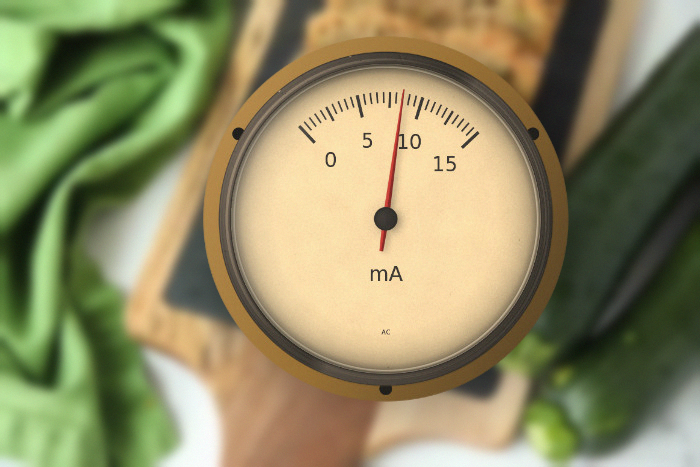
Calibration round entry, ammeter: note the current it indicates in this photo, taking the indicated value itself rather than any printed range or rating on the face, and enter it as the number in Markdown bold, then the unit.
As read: **8.5** mA
